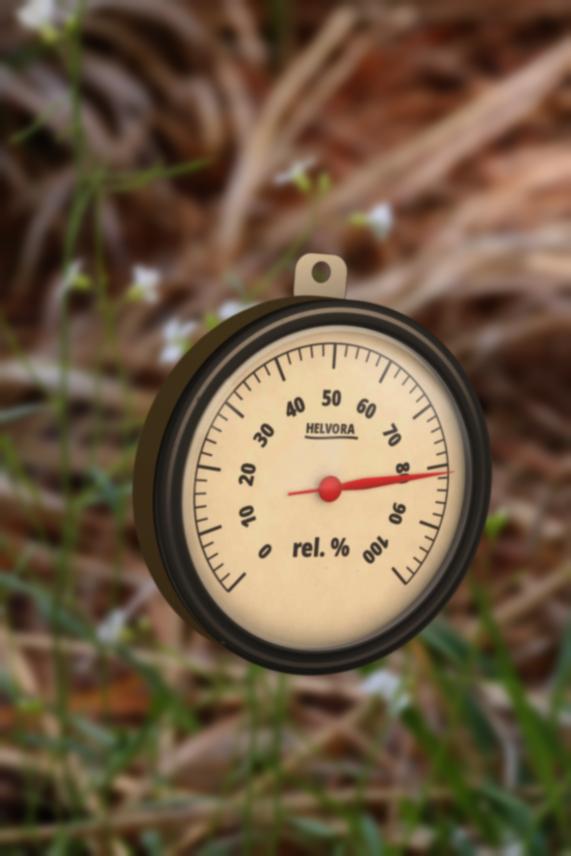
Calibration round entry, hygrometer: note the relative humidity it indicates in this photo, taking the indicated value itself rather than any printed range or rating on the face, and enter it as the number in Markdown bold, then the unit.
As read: **81** %
